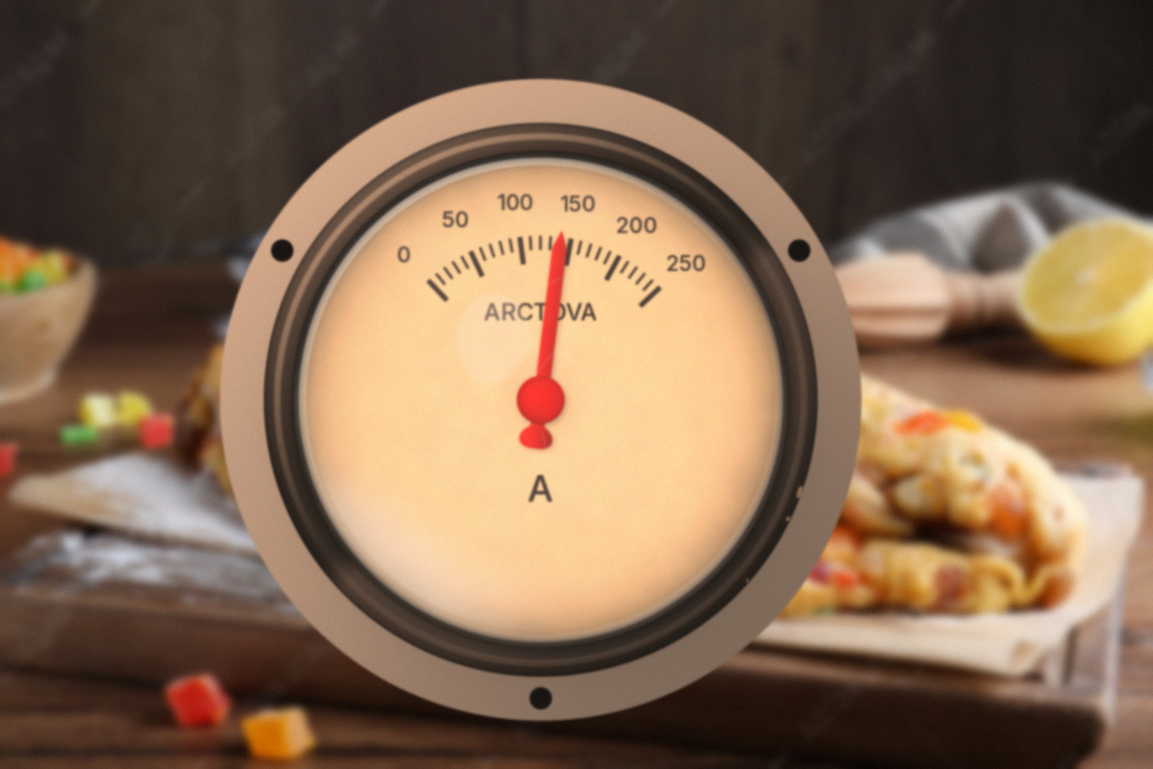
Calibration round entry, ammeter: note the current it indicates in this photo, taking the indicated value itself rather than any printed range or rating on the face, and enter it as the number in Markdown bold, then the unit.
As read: **140** A
